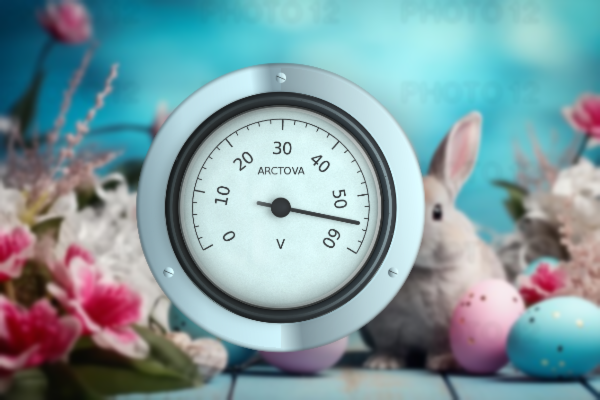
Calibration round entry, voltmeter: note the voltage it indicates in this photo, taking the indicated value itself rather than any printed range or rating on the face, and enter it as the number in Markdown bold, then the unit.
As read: **55** V
